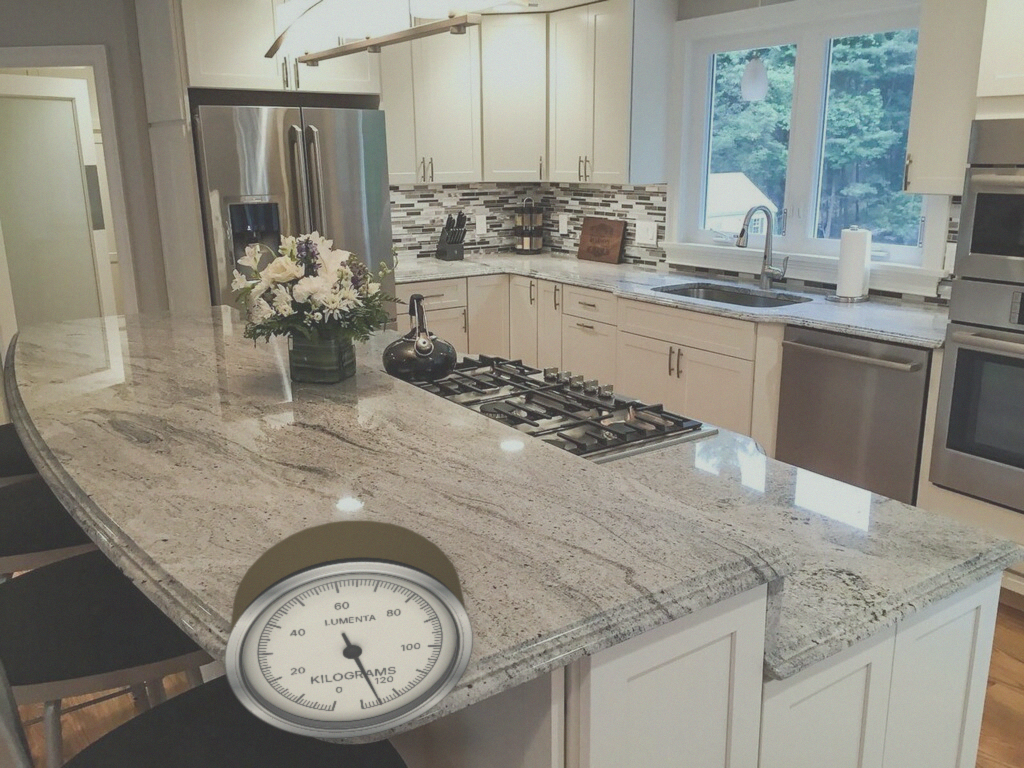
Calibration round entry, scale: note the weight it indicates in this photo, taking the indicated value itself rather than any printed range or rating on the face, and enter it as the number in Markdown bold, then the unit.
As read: **125** kg
